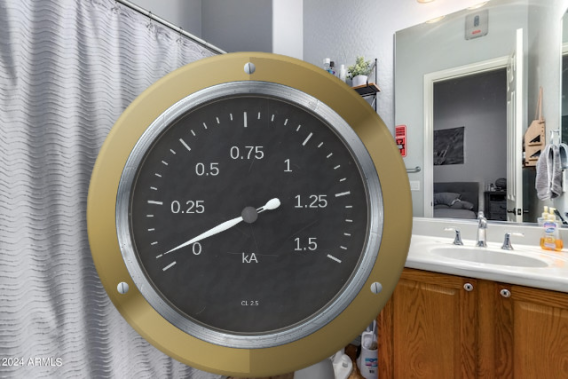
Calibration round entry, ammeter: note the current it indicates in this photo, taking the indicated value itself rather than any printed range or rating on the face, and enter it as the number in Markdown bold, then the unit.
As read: **0.05** kA
